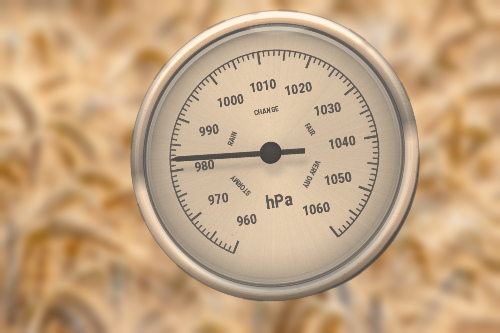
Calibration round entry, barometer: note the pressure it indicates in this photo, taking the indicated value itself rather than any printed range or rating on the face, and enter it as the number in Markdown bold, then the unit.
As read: **982** hPa
